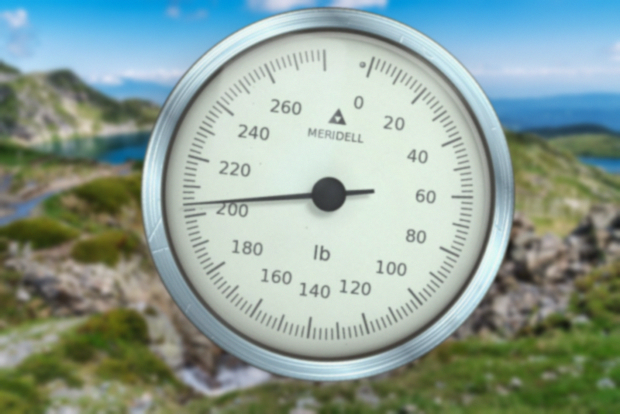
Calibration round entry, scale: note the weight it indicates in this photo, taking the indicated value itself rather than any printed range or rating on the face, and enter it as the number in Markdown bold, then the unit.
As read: **204** lb
